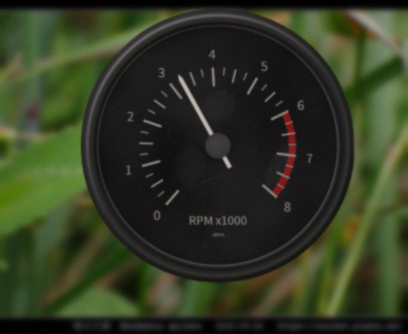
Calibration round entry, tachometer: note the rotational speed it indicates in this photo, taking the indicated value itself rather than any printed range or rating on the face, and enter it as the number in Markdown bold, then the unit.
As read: **3250** rpm
